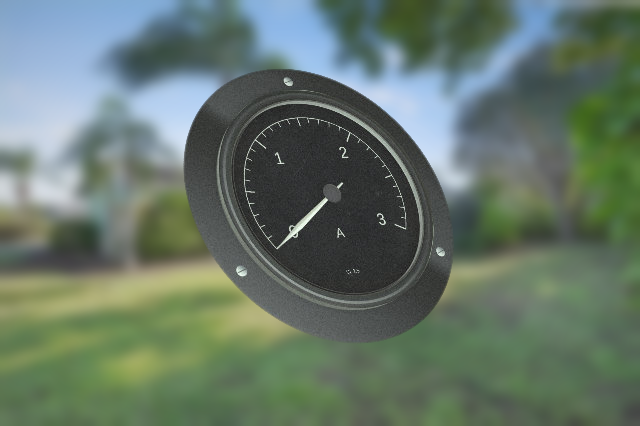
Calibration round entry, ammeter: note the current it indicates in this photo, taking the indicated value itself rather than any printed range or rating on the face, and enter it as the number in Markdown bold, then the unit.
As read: **0** A
